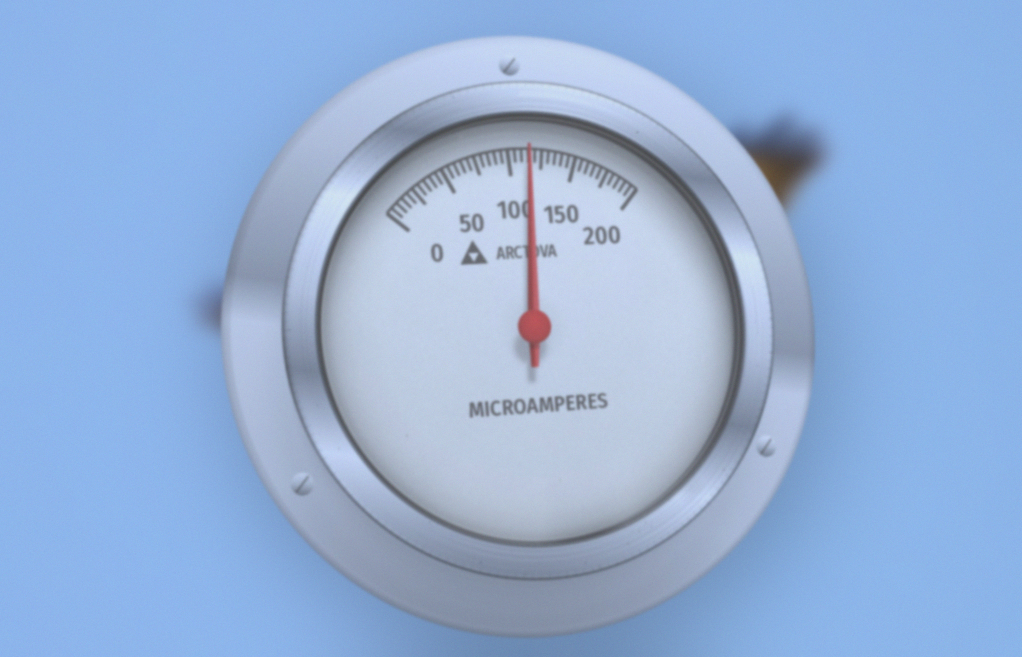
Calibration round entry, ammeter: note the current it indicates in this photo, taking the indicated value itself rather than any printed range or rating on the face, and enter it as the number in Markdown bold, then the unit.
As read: **115** µA
